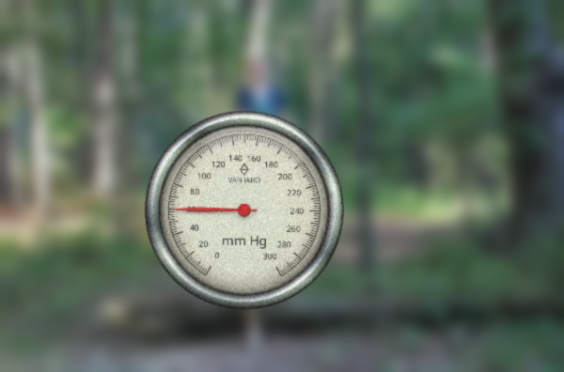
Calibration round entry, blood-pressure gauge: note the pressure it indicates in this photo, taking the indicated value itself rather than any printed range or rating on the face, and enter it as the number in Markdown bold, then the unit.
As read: **60** mmHg
